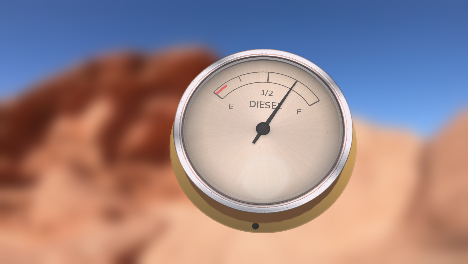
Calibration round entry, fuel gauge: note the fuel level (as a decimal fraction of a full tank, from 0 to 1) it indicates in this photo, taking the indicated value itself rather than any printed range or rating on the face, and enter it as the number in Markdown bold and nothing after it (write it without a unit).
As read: **0.75**
